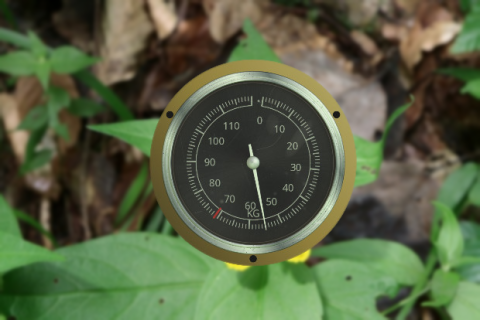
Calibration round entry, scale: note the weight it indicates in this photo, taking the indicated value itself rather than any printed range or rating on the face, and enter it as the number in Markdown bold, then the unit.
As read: **55** kg
